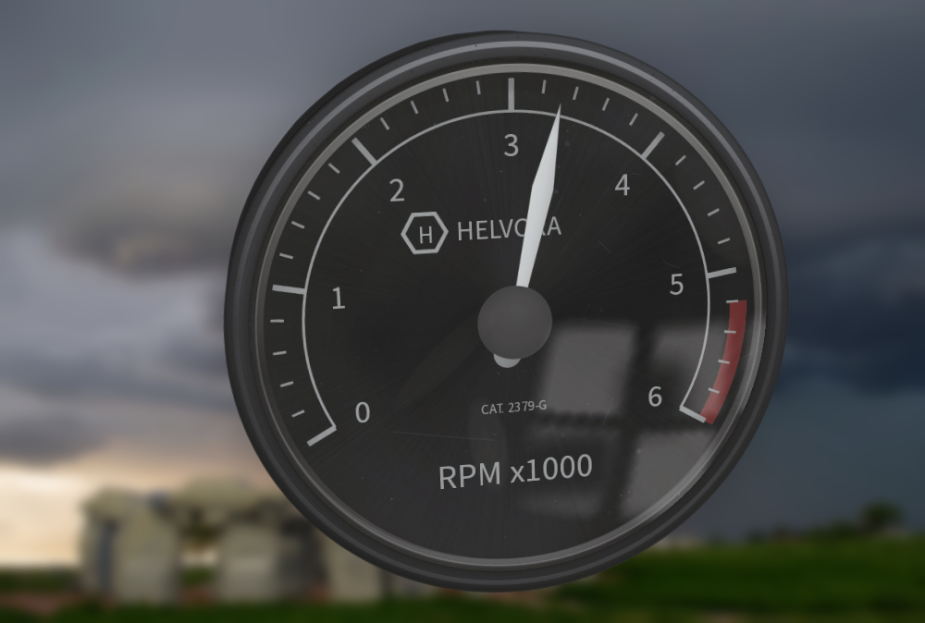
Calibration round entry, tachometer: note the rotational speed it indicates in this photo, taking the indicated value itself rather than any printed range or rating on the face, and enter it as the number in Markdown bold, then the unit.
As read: **3300** rpm
